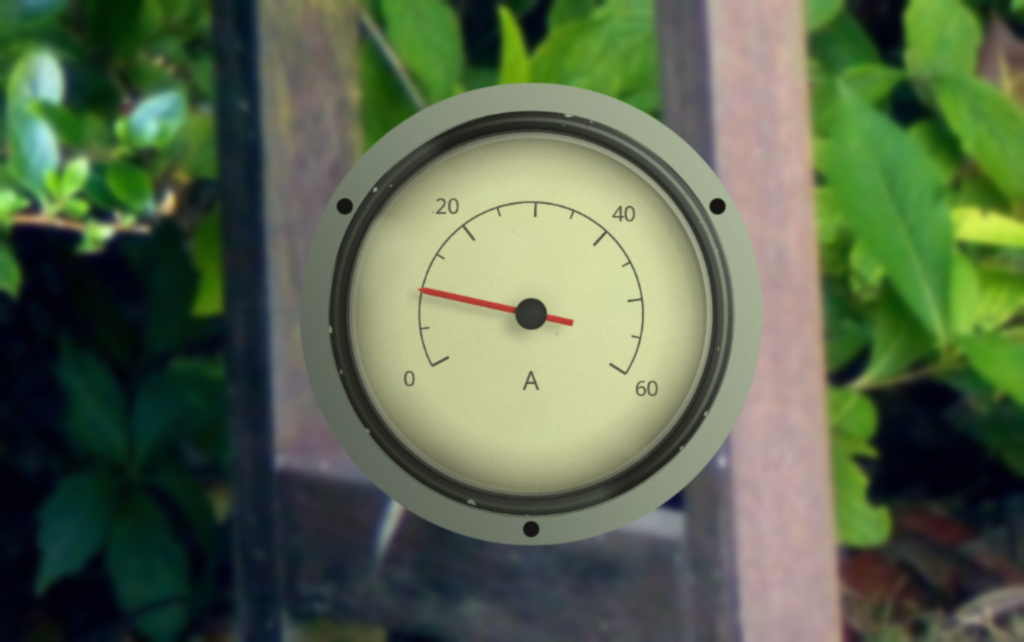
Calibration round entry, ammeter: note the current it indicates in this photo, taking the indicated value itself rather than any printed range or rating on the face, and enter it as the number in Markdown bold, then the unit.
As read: **10** A
